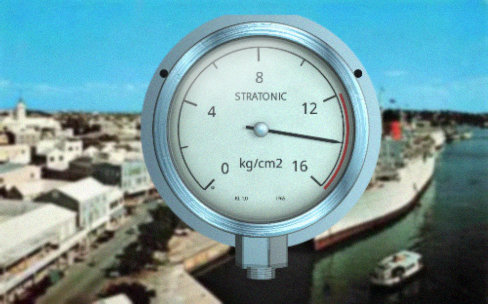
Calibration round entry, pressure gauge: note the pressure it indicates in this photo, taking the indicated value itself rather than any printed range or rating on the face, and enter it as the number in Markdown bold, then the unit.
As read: **14** kg/cm²
